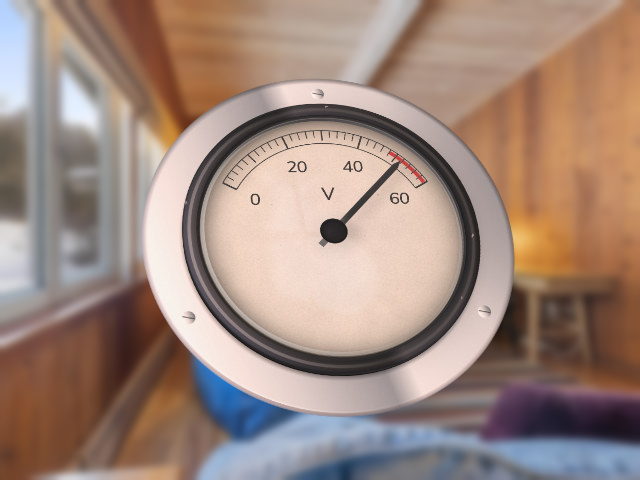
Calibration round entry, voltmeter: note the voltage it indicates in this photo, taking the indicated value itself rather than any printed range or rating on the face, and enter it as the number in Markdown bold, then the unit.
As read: **52** V
